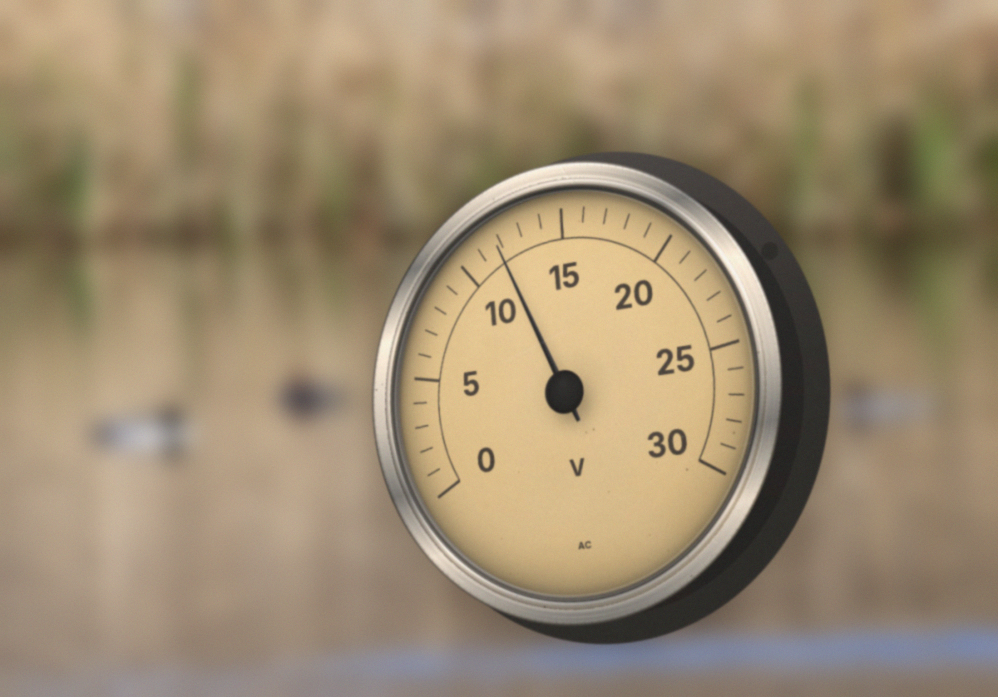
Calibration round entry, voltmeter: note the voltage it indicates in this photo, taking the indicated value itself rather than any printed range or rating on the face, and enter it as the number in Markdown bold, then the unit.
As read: **12** V
